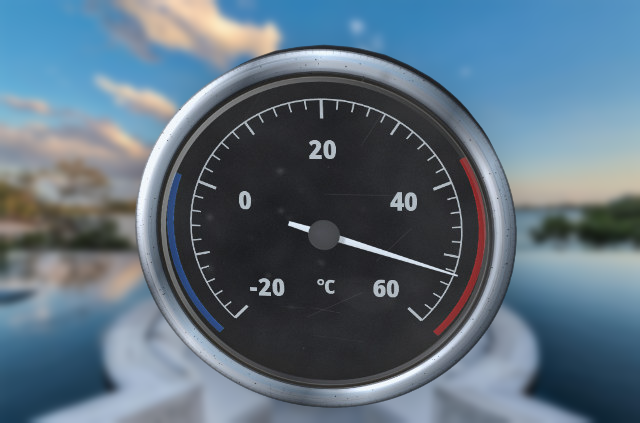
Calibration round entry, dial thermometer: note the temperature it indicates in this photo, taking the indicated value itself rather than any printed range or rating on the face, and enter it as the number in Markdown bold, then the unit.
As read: **52** °C
